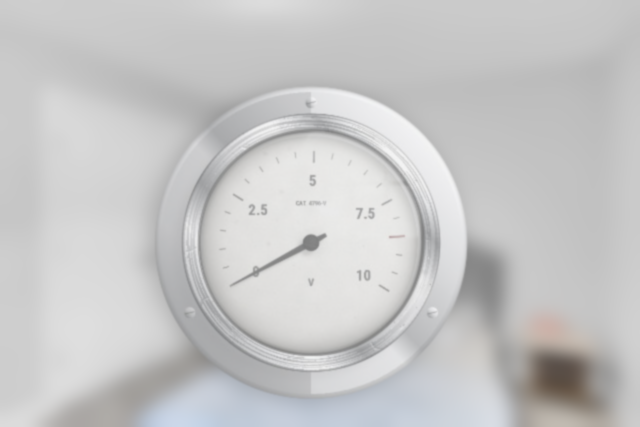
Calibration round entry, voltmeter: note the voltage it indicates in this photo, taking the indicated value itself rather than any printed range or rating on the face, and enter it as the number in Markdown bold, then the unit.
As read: **0** V
